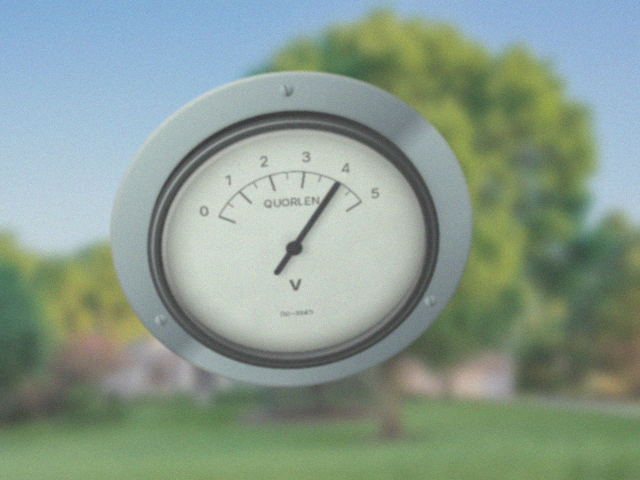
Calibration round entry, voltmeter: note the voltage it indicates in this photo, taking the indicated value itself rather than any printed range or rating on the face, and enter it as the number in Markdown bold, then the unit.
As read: **4** V
